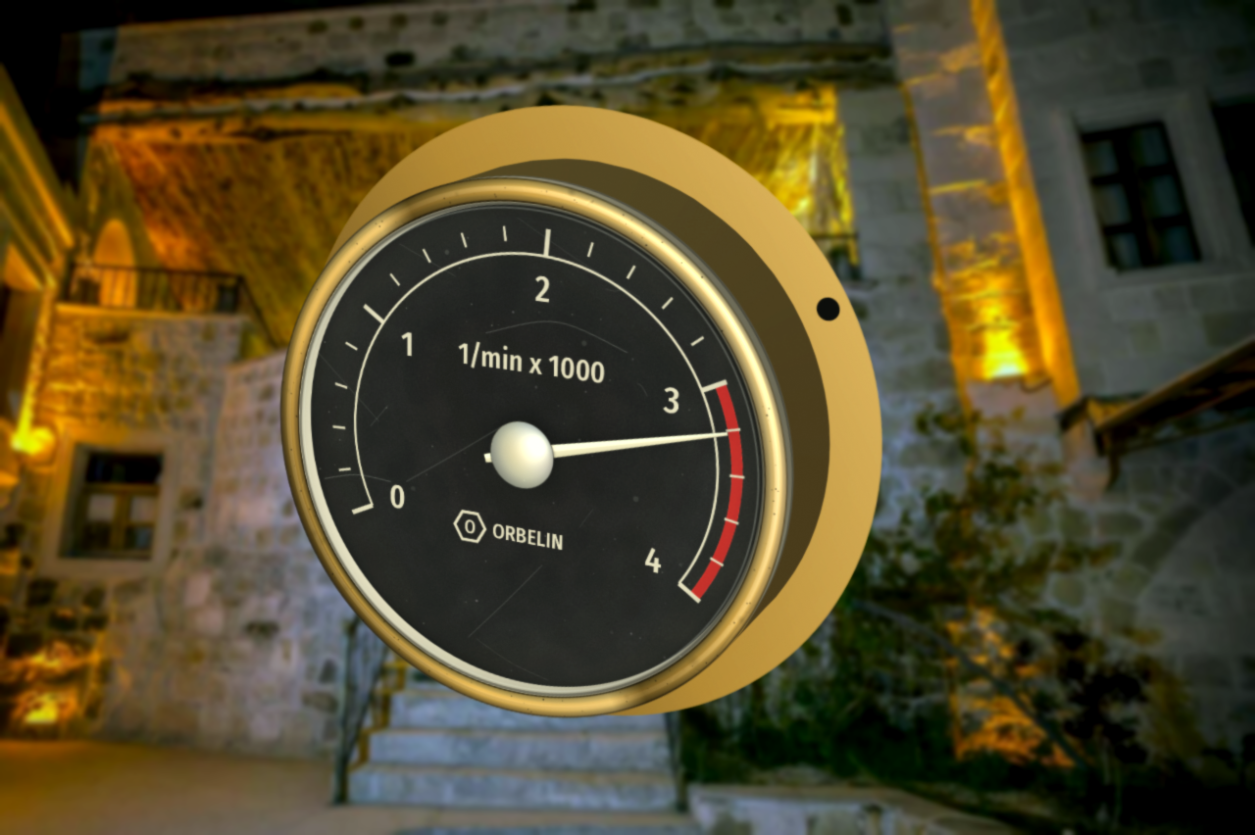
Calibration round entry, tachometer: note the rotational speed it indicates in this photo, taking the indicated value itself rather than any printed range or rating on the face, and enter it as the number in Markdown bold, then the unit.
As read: **3200** rpm
